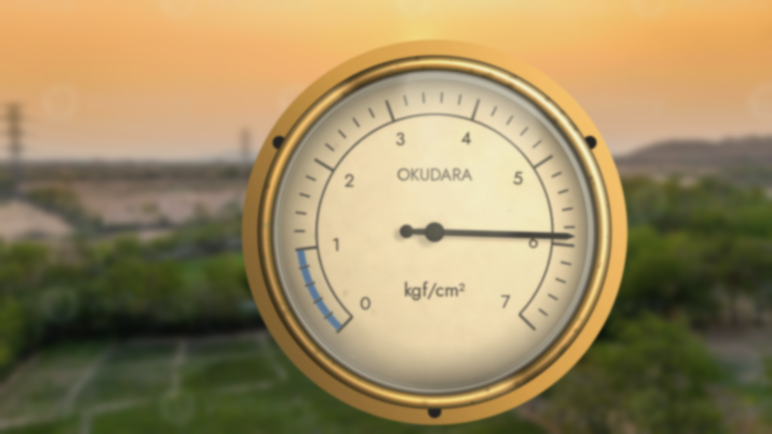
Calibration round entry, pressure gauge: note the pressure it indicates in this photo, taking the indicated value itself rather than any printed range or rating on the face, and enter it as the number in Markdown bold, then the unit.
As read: **5.9** kg/cm²
